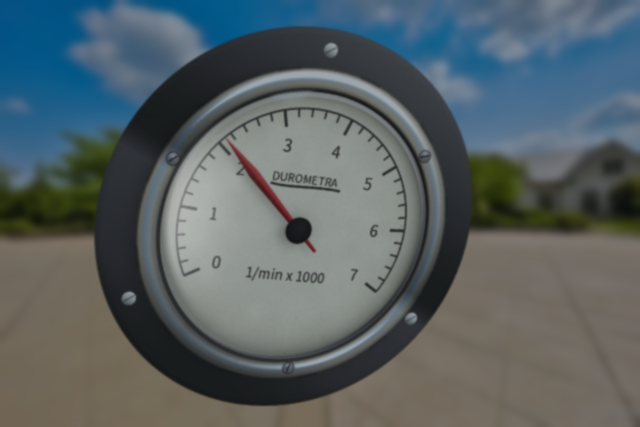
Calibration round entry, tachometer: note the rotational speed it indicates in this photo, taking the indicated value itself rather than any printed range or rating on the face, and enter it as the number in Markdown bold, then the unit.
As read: **2100** rpm
